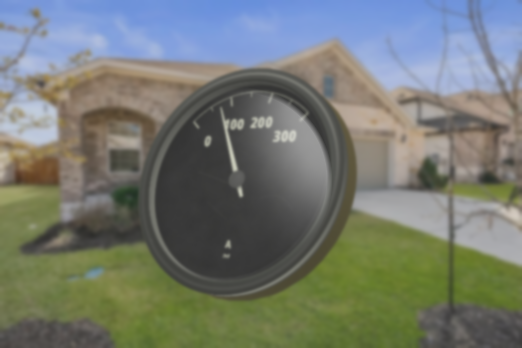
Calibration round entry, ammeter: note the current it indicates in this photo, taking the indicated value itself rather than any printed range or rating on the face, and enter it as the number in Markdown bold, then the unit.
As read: **75** A
